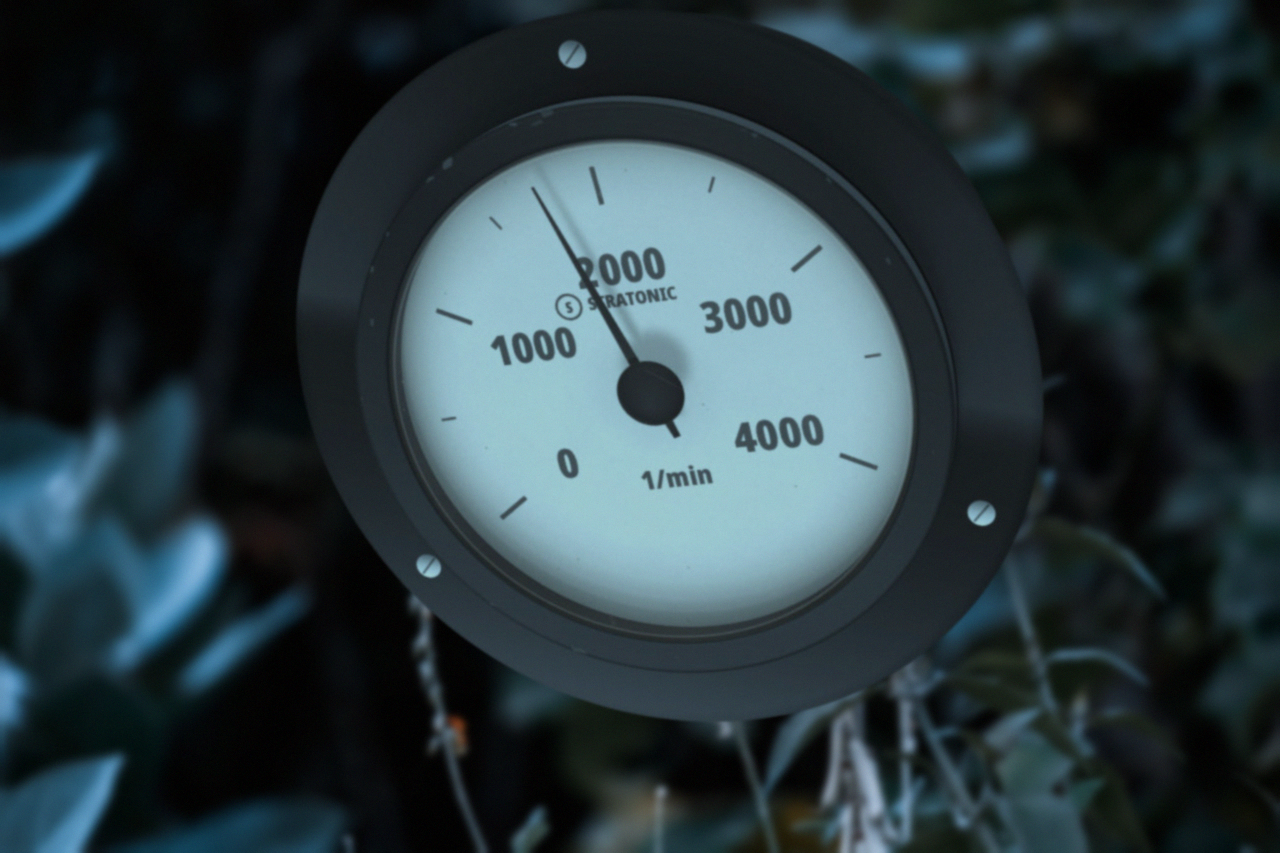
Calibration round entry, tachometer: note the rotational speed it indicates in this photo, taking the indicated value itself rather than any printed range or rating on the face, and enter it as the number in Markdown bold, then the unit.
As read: **1750** rpm
